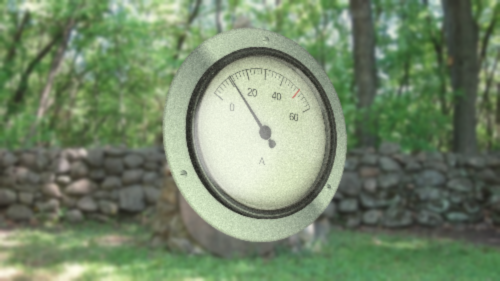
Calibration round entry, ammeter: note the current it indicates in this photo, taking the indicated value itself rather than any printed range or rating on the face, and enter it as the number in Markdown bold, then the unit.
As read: **10** A
